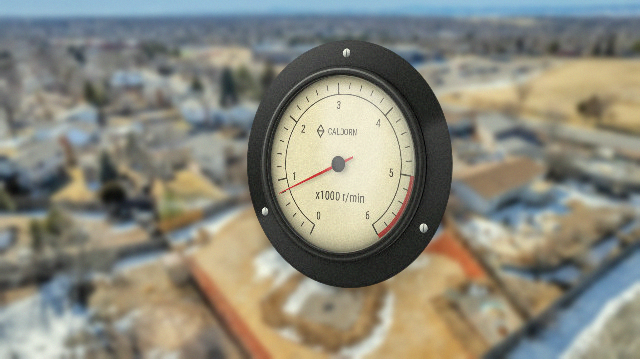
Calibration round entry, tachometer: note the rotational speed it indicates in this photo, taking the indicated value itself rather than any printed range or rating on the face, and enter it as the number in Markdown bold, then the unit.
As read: **800** rpm
